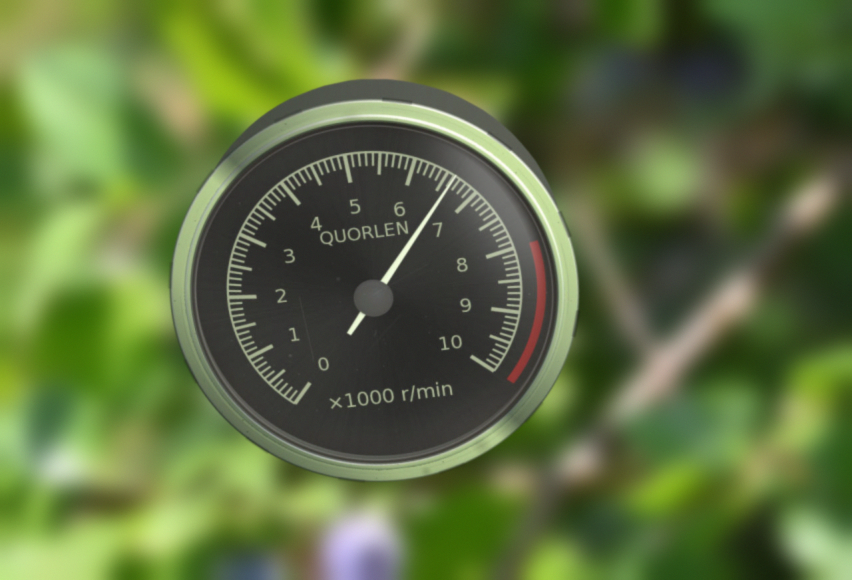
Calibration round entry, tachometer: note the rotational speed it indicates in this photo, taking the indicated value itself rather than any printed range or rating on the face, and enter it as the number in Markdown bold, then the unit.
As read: **6600** rpm
